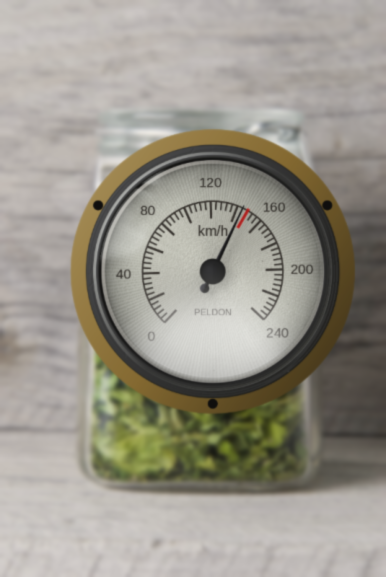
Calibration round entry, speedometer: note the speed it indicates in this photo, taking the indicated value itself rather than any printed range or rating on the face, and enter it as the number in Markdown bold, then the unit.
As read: **144** km/h
